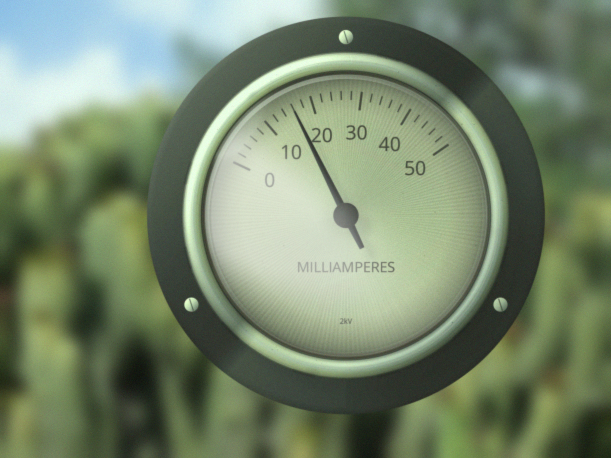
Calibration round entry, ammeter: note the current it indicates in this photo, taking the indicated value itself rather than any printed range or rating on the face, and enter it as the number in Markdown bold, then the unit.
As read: **16** mA
